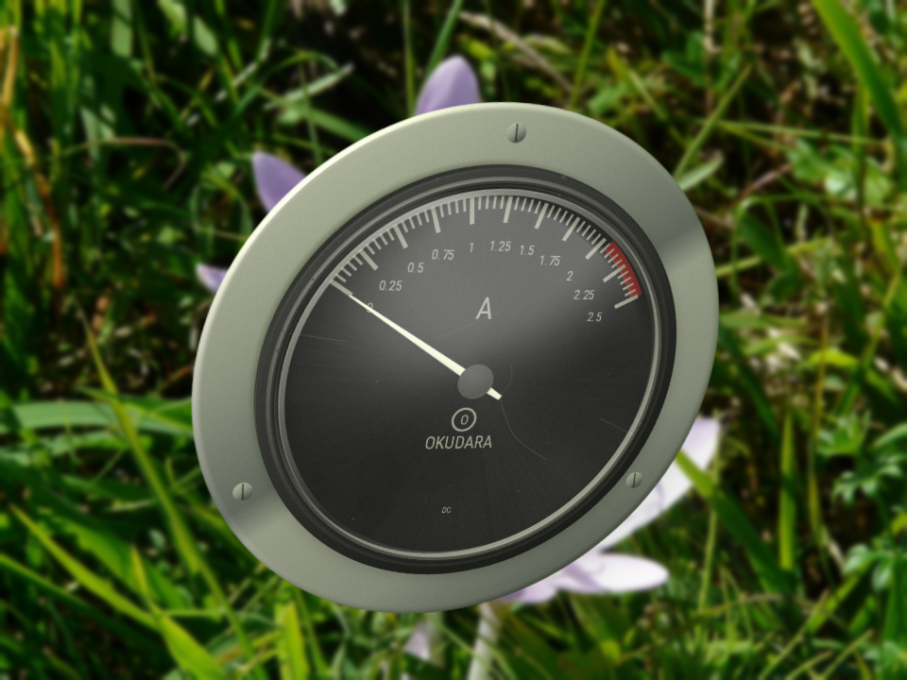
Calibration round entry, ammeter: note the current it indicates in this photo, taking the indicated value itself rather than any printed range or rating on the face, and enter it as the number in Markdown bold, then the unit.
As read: **0** A
